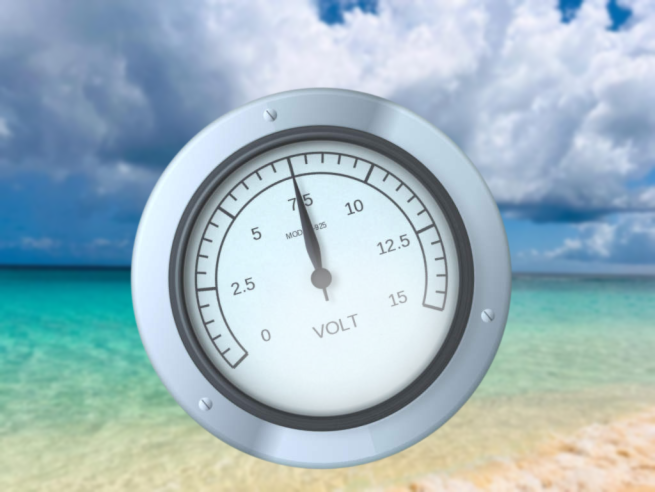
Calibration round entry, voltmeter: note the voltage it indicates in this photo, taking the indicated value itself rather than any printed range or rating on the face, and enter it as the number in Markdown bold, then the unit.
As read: **7.5** V
